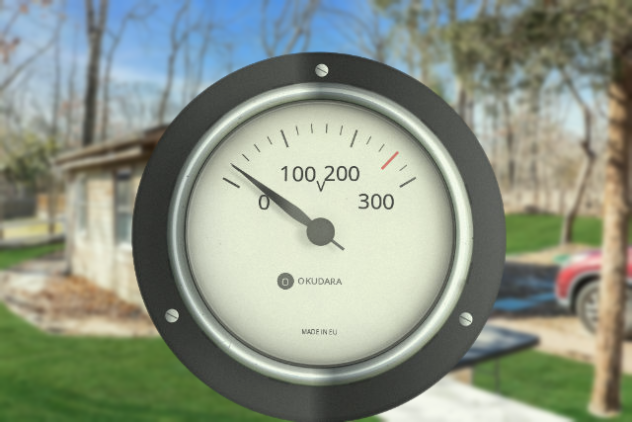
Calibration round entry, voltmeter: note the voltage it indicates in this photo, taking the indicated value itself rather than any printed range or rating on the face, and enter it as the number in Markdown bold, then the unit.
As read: **20** V
